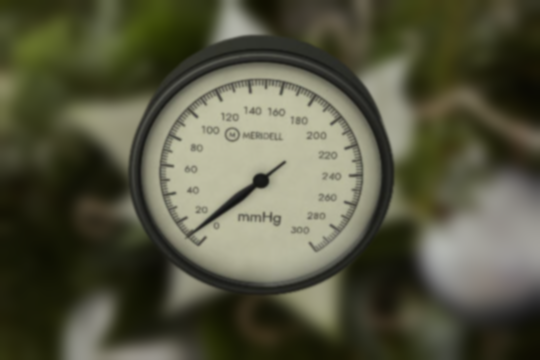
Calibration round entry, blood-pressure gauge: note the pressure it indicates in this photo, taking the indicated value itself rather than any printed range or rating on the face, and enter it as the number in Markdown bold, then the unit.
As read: **10** mmHg
